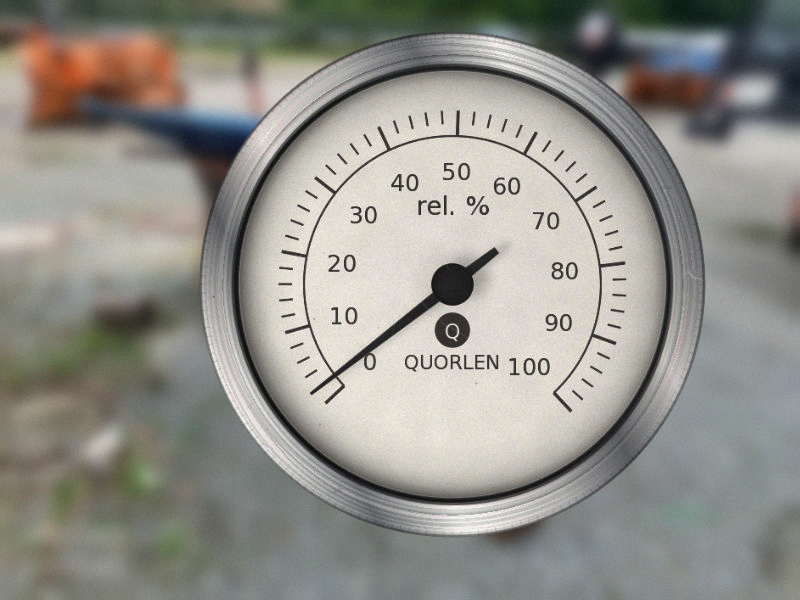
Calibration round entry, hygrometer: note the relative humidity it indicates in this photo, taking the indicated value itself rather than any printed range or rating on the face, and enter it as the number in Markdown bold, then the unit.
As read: **2** %
